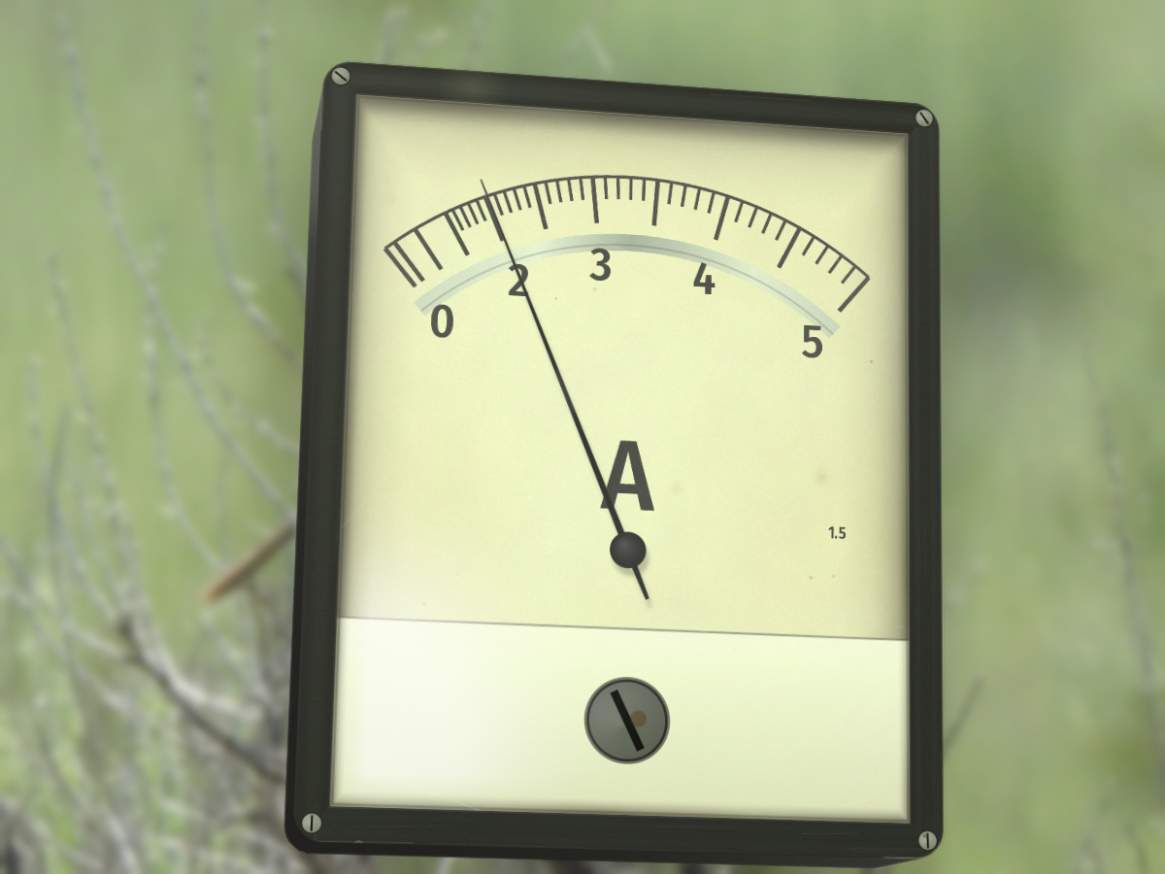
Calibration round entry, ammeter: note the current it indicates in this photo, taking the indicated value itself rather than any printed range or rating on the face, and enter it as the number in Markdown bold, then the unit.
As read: **2** A
